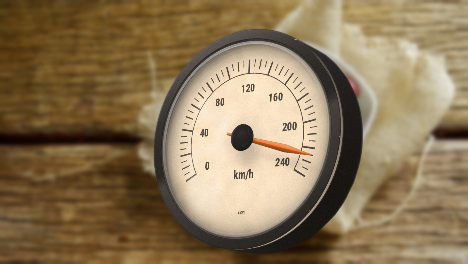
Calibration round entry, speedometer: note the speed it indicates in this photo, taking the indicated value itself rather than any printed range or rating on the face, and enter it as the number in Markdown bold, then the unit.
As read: **225** km/h
